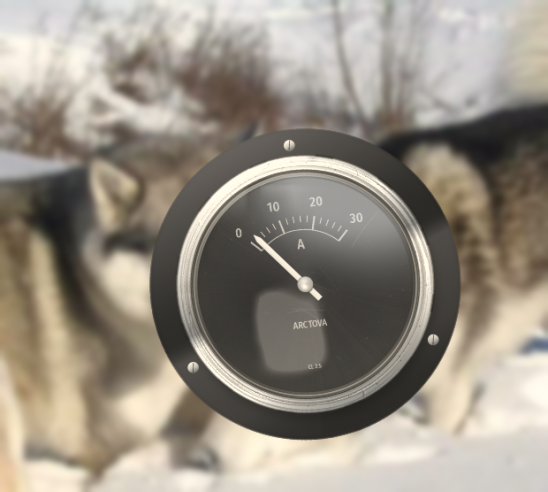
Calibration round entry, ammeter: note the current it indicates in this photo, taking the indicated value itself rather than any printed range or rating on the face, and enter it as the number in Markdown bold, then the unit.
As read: **2** A
